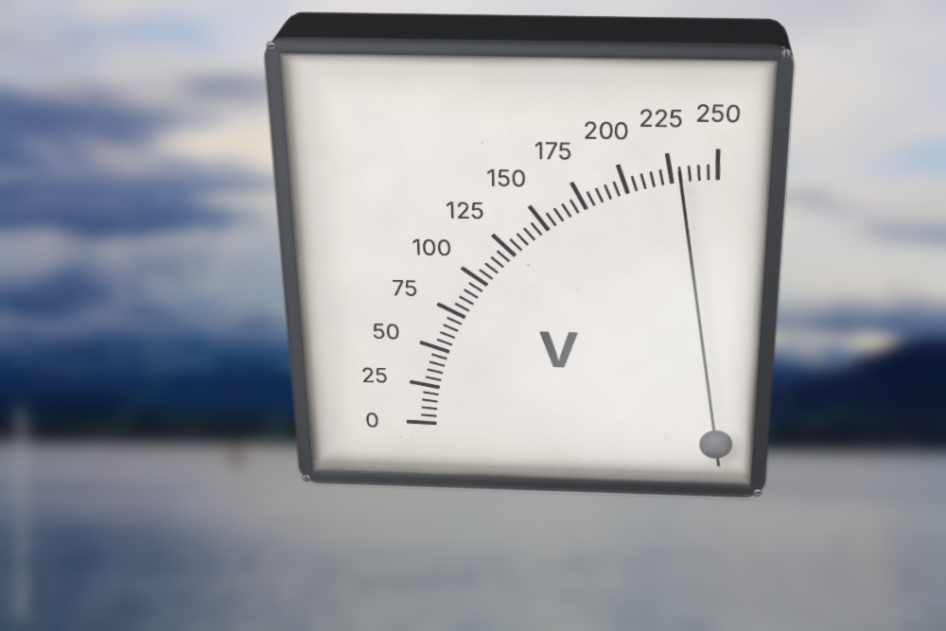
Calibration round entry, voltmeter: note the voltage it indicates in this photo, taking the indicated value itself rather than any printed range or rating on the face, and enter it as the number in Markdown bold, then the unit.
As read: **230** V
